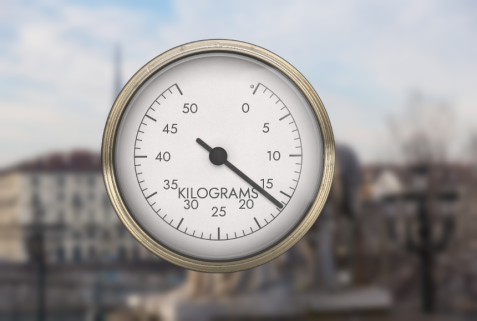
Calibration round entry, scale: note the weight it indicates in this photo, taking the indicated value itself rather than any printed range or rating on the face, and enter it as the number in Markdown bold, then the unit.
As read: **16.5** kg
